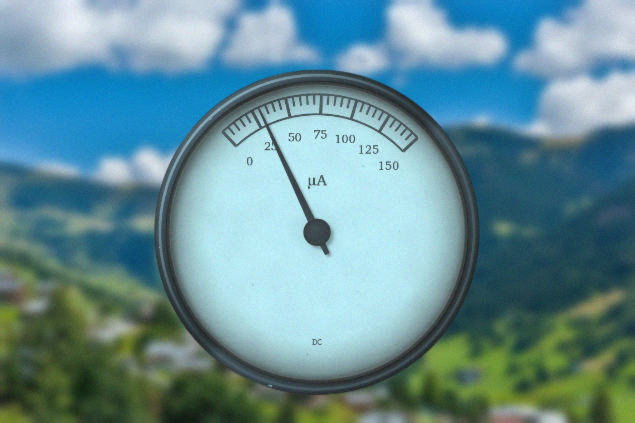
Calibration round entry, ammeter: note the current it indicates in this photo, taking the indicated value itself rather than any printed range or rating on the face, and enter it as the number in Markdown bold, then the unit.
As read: **30** µA
